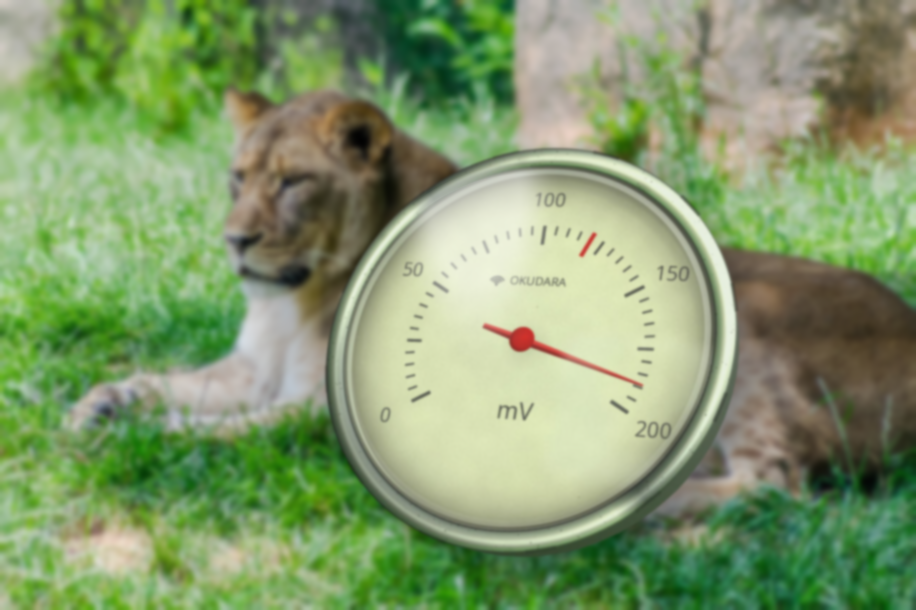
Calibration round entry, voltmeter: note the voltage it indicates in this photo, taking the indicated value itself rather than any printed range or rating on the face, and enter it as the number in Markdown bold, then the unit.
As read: **190** mV
